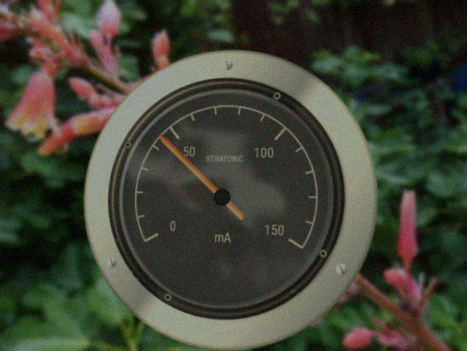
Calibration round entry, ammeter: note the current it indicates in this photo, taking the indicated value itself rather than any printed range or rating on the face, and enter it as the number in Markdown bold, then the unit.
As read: **45** mA
